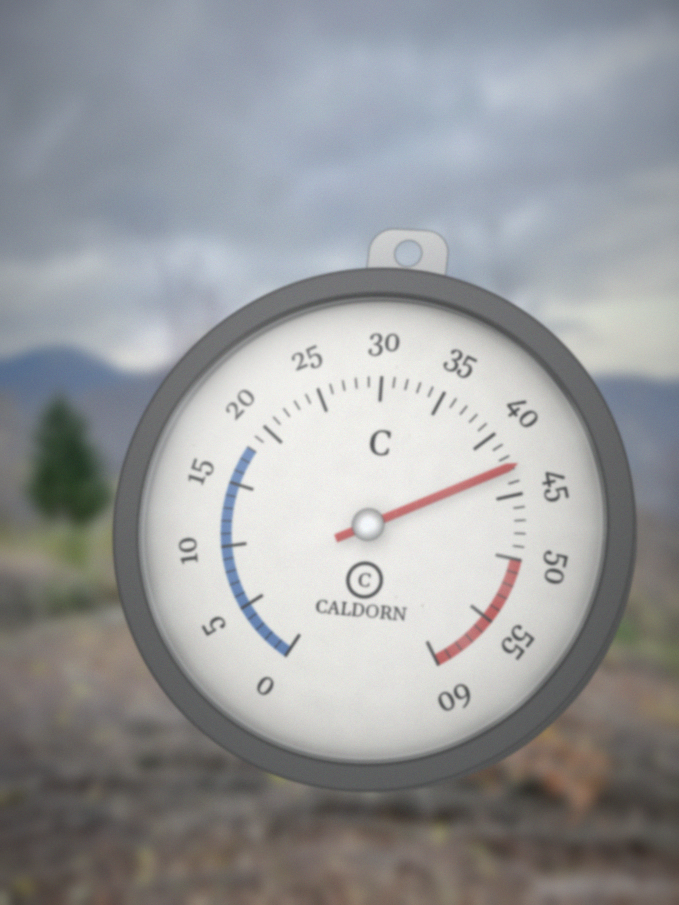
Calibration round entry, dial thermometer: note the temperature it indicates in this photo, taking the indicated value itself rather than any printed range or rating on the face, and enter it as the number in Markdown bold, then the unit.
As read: **43** °C
